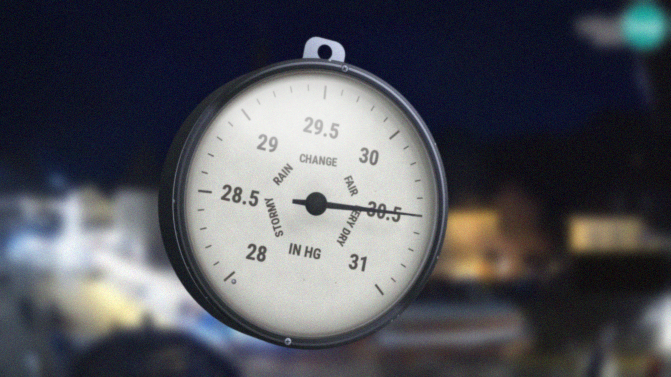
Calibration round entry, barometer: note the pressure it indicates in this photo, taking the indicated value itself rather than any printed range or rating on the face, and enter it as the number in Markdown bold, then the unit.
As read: **30.5** inHg
